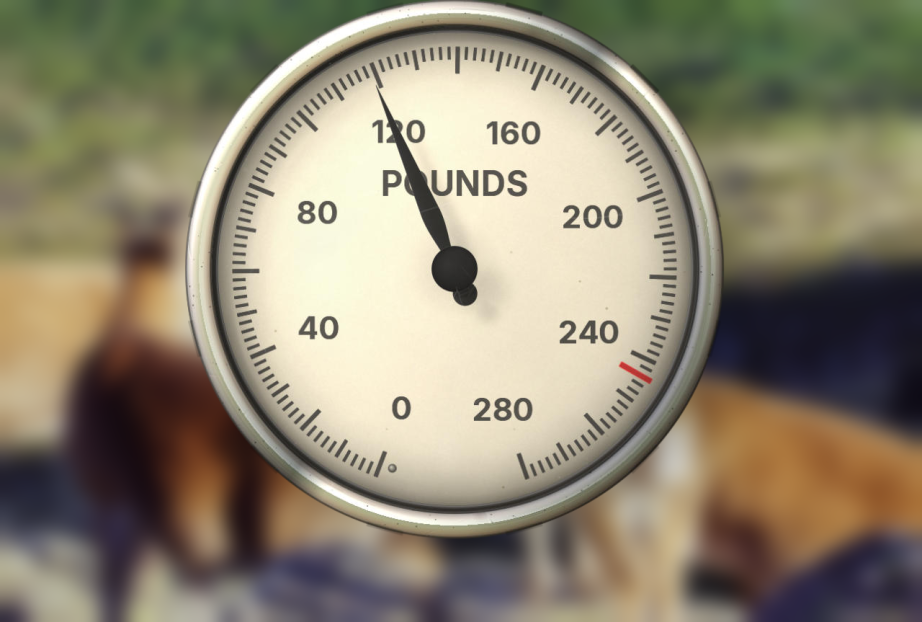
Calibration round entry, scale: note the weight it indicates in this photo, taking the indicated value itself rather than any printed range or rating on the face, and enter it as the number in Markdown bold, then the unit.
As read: **119** lb
